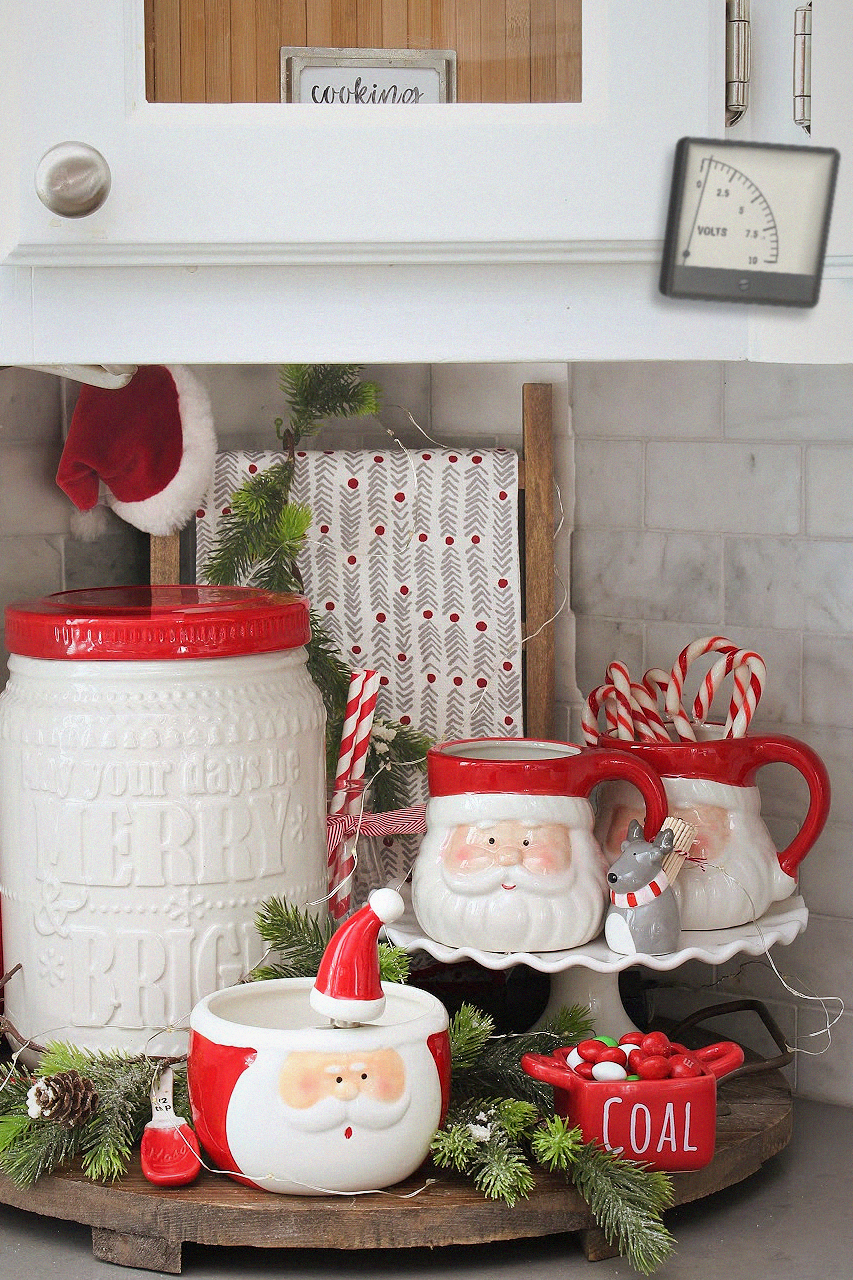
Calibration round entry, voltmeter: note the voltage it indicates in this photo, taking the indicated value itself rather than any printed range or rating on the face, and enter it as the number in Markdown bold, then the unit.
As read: **0.5** V
